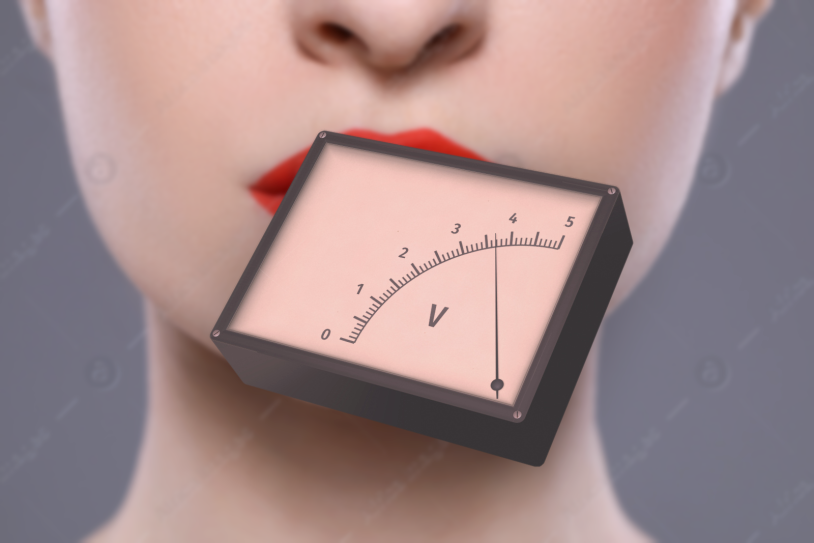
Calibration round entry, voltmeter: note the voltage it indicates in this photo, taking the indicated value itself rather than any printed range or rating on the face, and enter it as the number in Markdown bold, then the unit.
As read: **3.7** V
